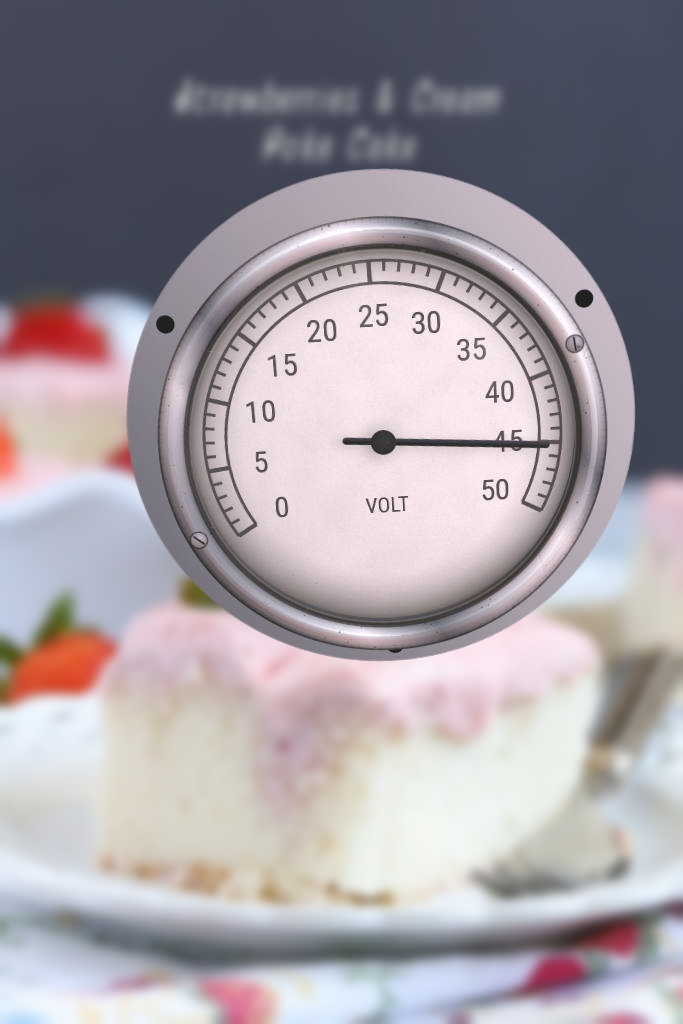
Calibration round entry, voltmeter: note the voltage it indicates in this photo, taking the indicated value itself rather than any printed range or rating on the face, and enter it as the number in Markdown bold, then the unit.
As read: **45** V
